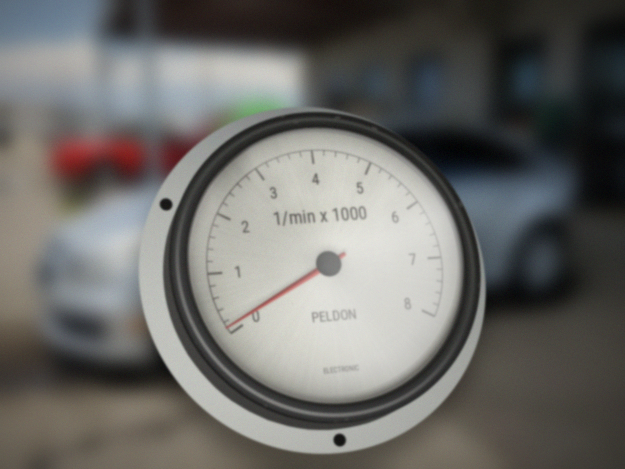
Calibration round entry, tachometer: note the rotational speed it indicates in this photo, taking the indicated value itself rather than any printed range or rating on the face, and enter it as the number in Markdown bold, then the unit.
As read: **100** rpm
